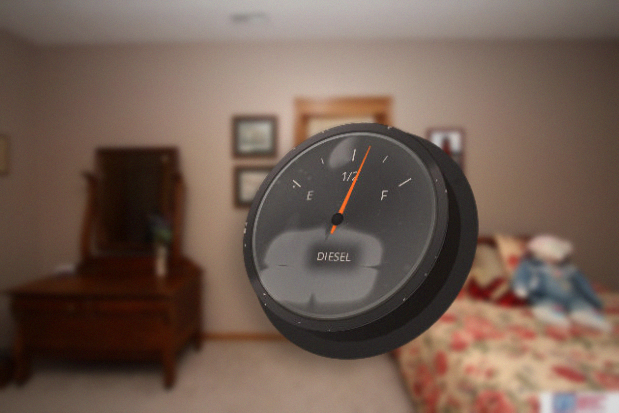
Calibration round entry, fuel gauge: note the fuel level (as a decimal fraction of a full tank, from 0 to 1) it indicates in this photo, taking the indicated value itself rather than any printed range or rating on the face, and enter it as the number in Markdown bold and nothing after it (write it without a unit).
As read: **0.625**
